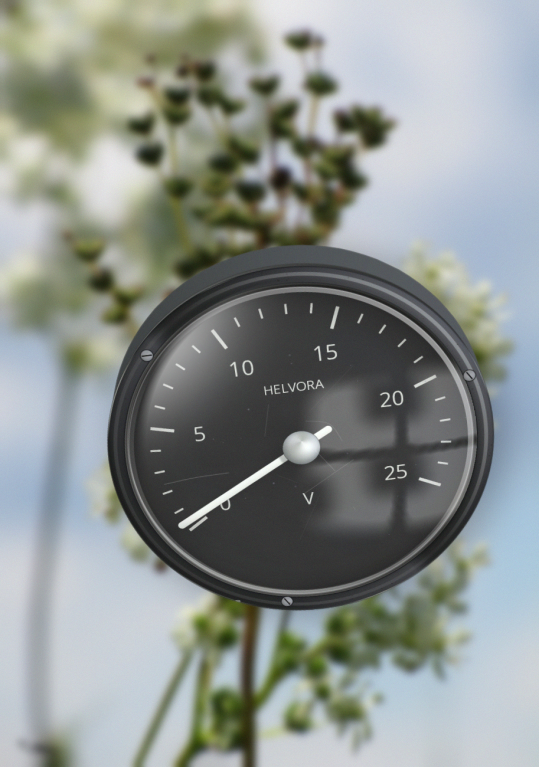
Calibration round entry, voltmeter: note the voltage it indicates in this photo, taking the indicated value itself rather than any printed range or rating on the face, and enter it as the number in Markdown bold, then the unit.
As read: **0.5** V
